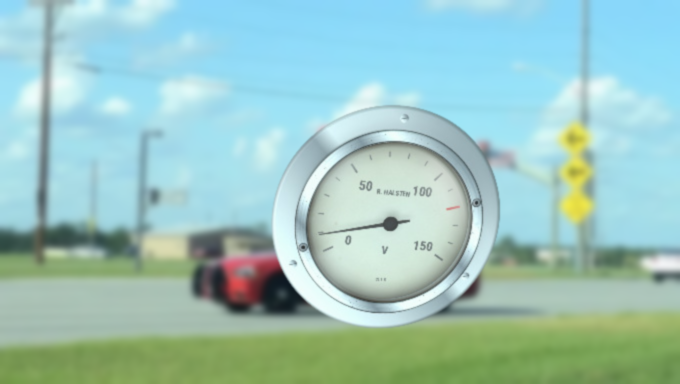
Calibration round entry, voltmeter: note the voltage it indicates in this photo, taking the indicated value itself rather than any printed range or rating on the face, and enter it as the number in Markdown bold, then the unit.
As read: **10** V
